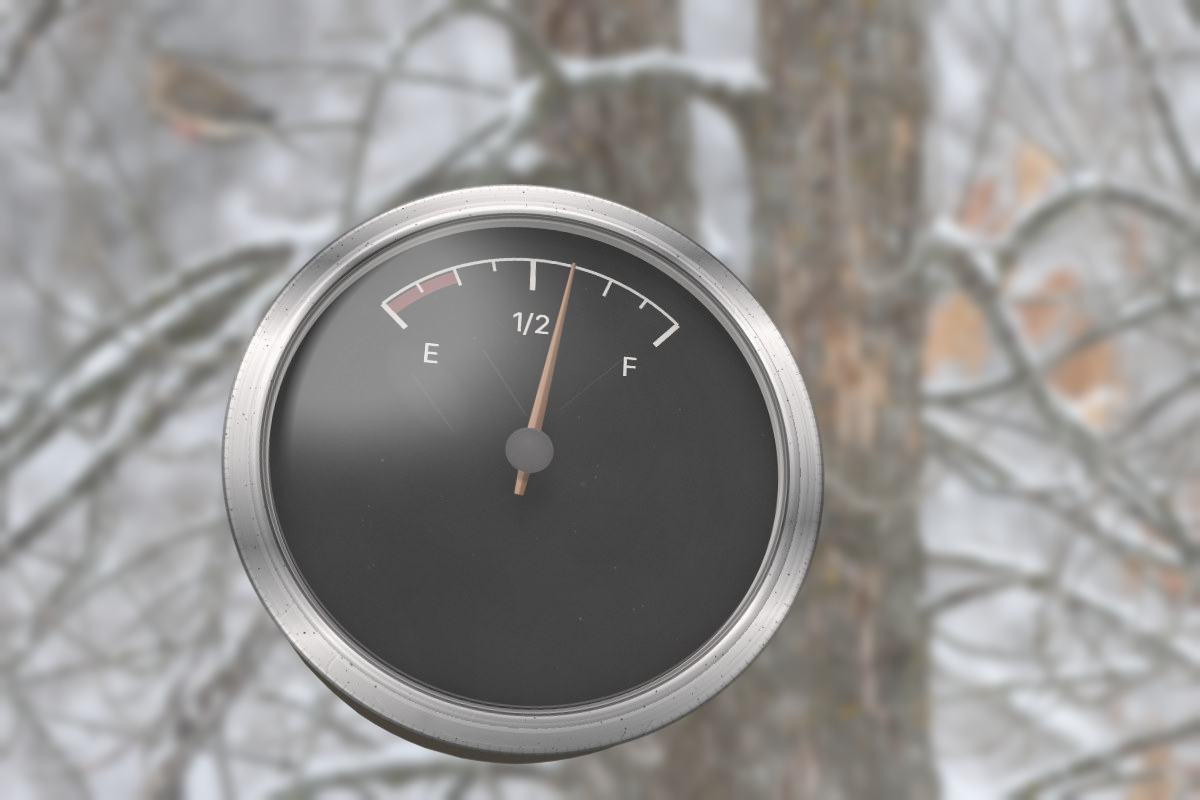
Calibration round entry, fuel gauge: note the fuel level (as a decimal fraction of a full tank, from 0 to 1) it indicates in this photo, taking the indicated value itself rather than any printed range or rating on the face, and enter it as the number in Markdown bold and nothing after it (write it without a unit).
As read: **0.625**
